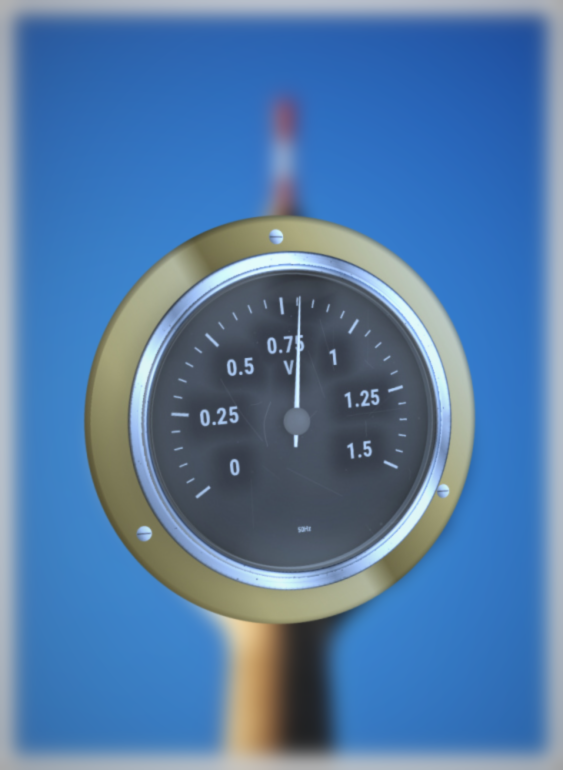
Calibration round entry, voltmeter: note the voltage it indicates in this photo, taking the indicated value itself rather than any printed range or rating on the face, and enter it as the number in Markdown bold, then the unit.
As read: **0.8** V
